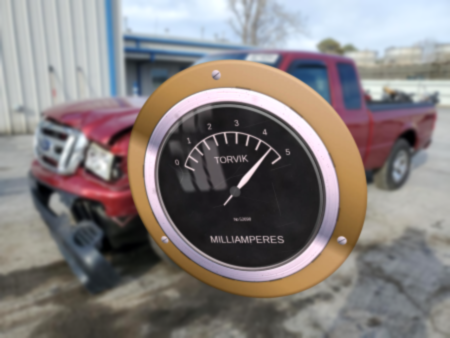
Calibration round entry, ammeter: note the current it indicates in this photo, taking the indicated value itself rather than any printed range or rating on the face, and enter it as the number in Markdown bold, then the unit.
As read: **4.5** mA
